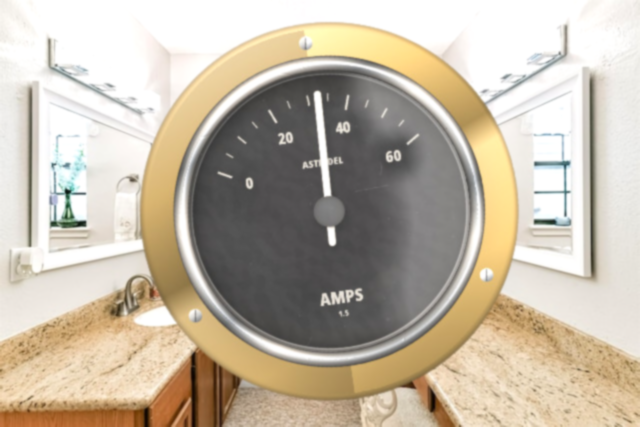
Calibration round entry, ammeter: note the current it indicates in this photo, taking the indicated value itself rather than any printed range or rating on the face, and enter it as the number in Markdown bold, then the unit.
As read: **32.5** A
